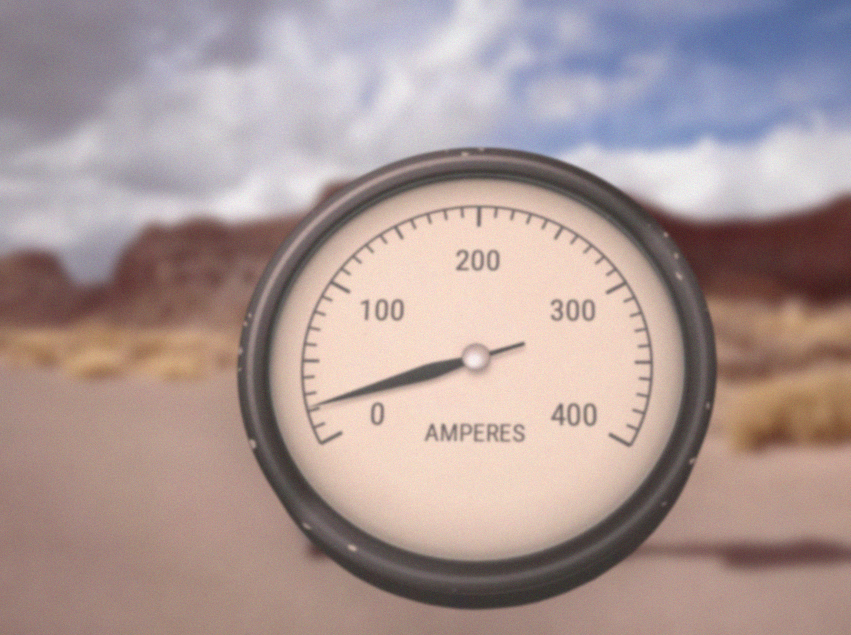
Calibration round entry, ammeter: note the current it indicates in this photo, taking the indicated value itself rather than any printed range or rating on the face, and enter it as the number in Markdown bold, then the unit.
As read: **20** A
